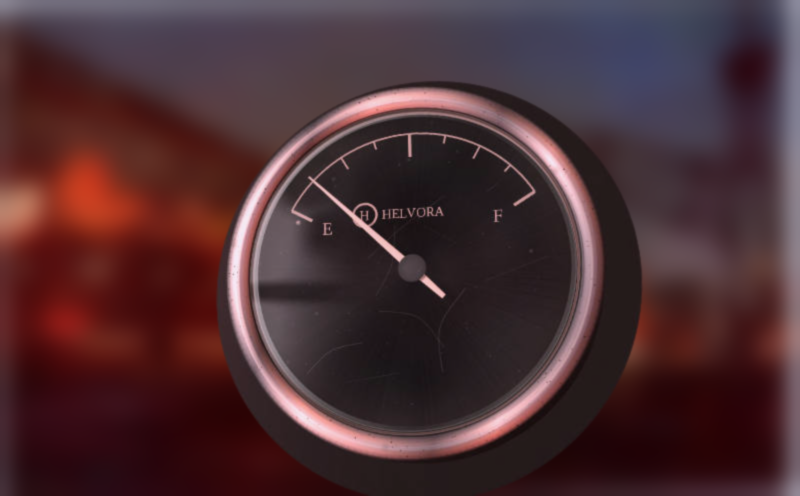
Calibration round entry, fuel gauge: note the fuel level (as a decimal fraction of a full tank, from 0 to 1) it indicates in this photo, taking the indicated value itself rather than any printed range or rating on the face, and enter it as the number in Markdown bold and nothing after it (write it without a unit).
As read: **0.125**
